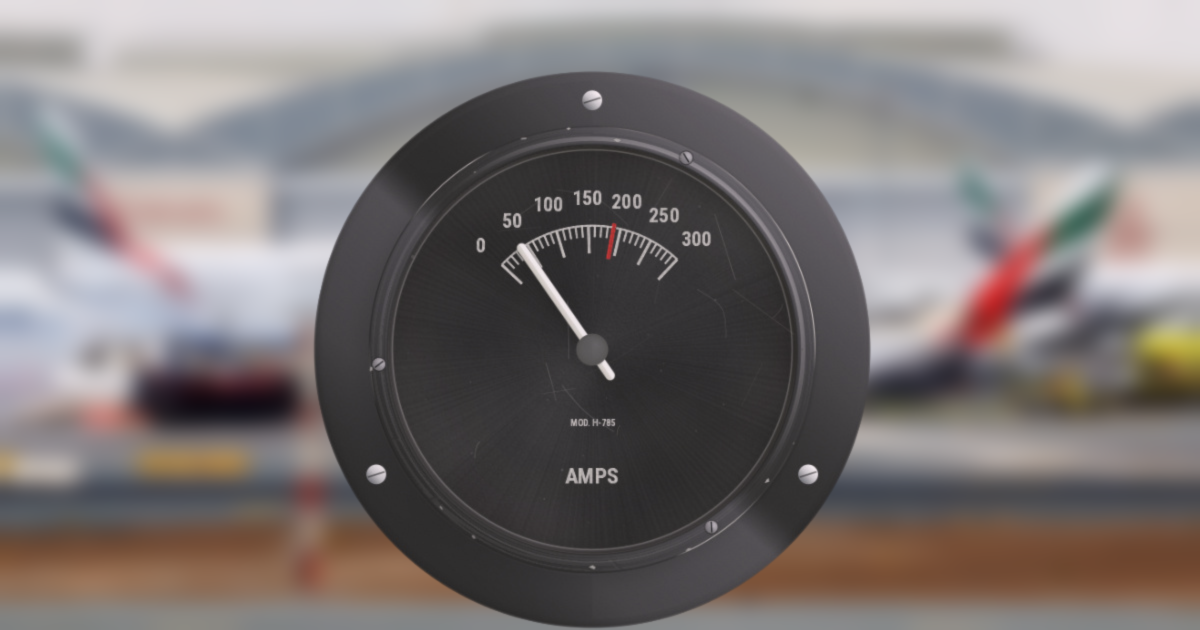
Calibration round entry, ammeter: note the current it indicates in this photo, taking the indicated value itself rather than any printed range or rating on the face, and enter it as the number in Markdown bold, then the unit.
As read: **40** A
